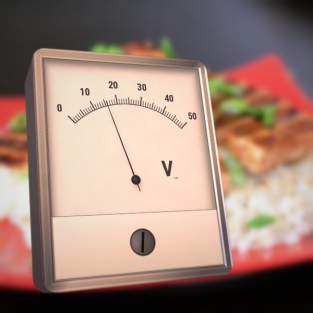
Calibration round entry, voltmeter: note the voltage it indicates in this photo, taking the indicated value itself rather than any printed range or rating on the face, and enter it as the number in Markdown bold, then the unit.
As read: **15** V
